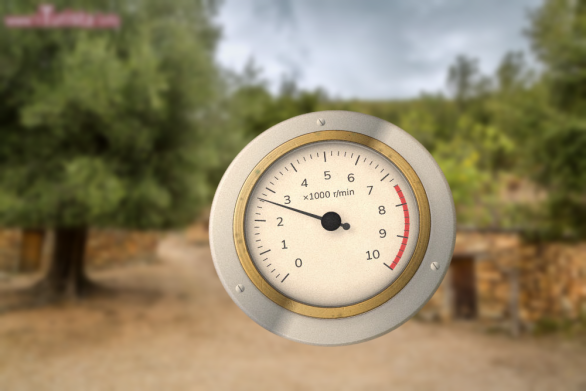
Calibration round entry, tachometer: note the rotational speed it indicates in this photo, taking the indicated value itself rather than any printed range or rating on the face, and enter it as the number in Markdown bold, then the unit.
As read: **2600** rpm
